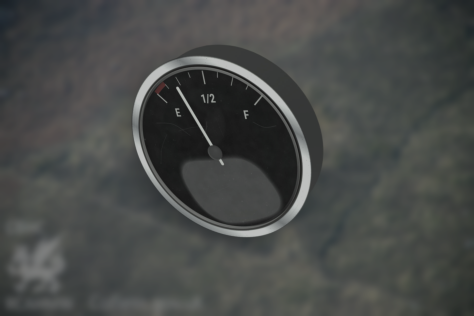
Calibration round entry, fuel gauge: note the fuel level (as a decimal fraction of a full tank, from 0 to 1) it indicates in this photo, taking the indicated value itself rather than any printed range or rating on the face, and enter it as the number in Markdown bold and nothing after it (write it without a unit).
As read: **0.25**
